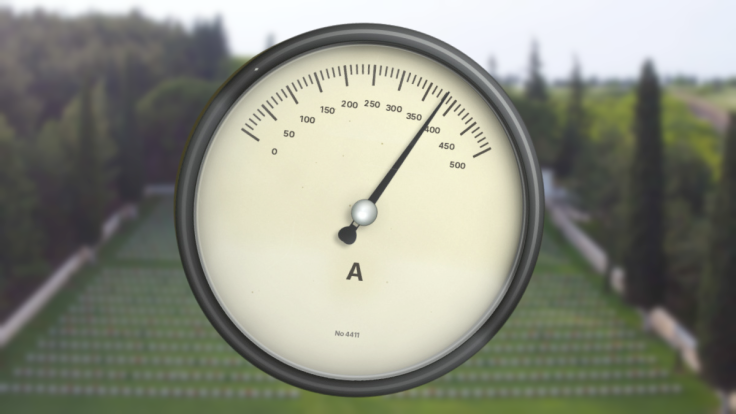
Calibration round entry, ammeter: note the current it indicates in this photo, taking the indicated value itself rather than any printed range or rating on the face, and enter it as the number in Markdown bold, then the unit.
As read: **380** A
